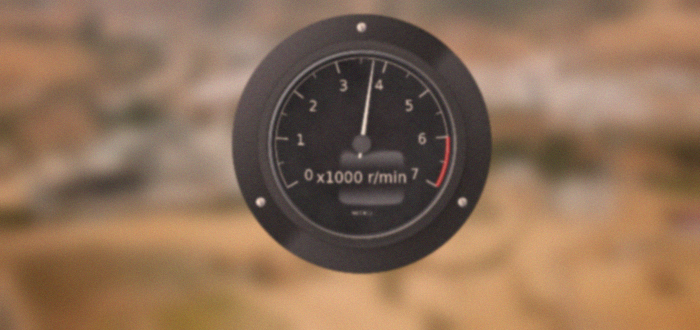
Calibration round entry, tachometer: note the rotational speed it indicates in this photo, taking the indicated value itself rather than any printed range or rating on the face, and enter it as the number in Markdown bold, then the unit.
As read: **3750** rpm
